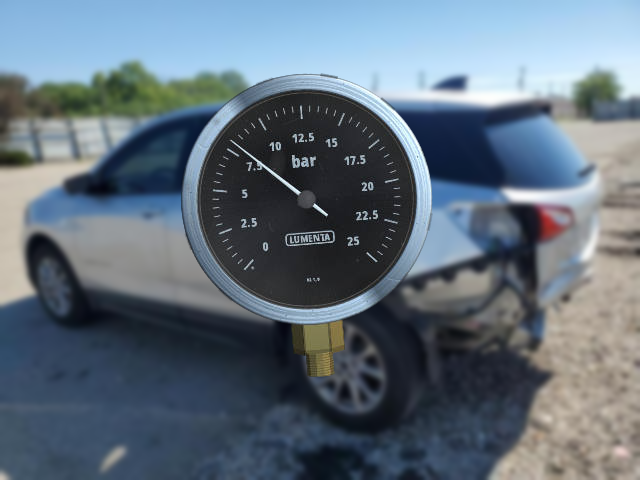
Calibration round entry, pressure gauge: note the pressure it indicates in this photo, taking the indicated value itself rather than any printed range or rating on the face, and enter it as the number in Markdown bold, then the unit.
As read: **8** bar
